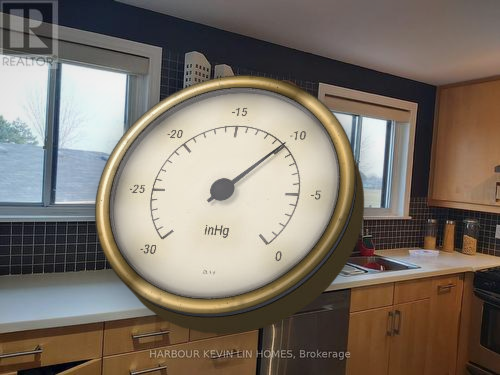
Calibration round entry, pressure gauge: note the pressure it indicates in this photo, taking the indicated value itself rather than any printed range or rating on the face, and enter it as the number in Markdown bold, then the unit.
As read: **-10** inHg
